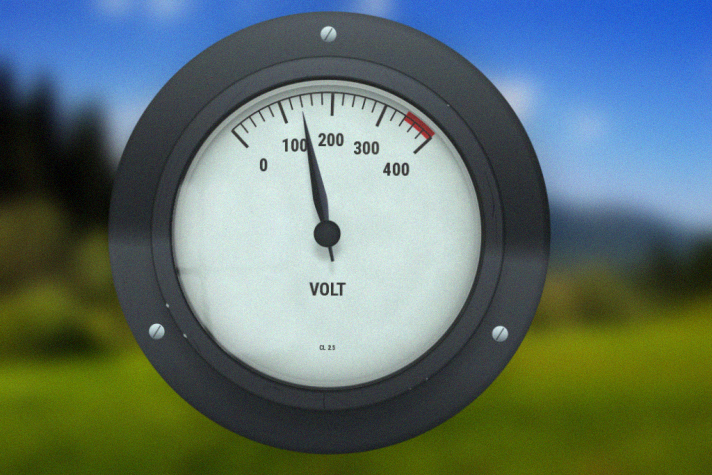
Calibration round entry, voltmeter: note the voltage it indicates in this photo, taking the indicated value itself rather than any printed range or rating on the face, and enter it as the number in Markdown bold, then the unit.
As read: **140** V
